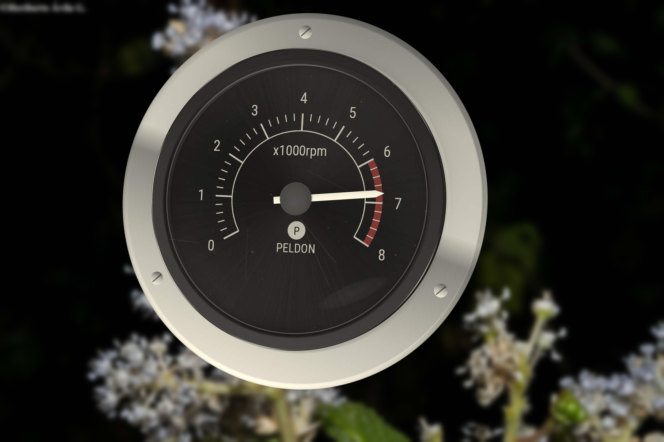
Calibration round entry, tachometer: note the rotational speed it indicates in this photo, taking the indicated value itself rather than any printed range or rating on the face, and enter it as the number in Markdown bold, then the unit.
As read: **6800** rpm
